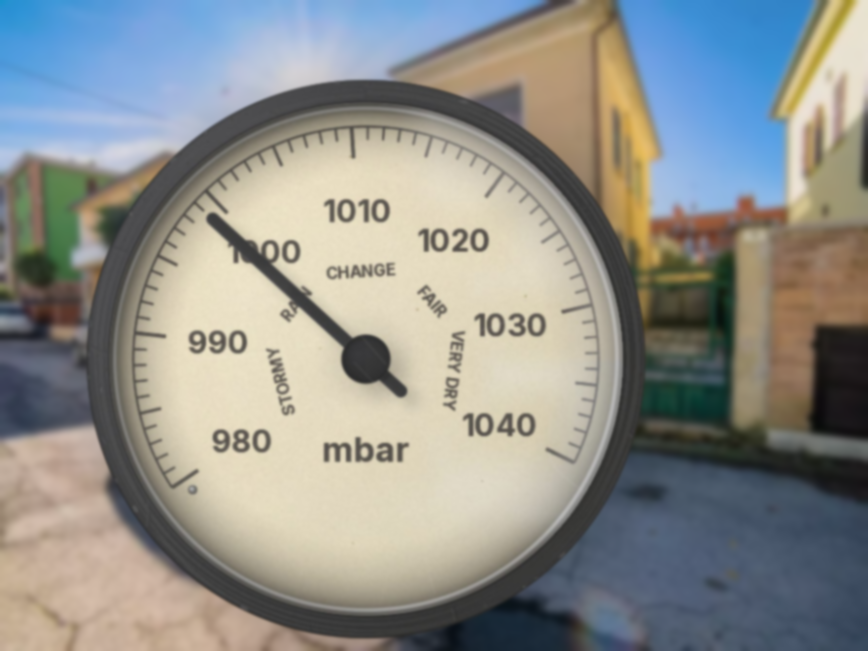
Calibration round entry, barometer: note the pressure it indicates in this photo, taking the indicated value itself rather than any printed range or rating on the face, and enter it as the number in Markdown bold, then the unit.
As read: **999** mbar
